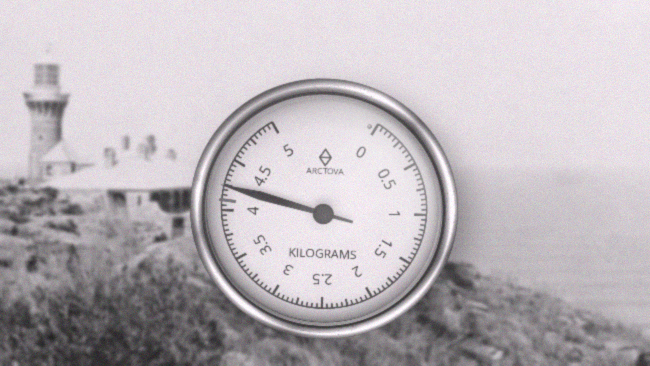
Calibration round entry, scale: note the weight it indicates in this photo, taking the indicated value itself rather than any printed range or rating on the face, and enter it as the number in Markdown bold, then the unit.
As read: **4.25** kg
